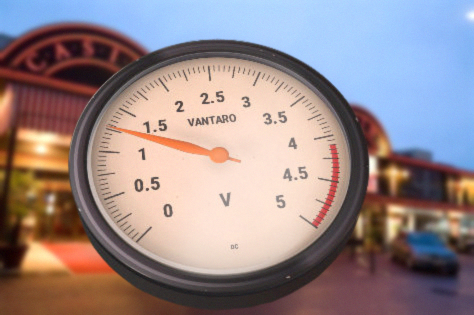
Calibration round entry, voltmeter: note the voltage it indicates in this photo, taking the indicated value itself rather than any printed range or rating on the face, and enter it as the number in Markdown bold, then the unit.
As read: **1.25** V
